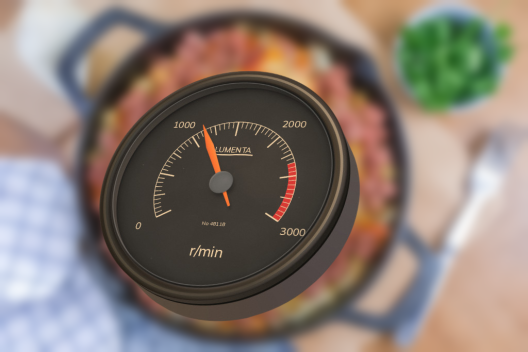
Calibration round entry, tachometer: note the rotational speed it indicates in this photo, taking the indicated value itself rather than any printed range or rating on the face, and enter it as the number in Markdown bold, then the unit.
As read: **1150** rpm
